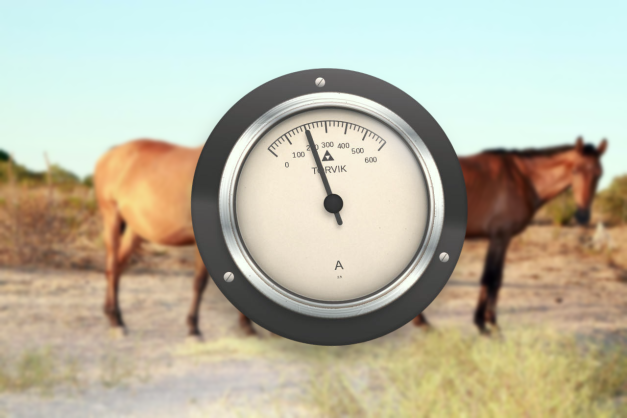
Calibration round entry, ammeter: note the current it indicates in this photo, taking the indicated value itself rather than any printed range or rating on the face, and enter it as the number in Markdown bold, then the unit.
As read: **200** A
